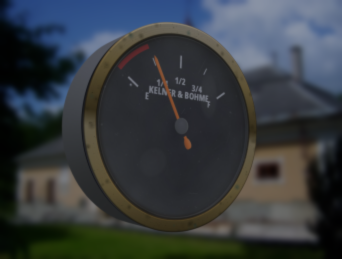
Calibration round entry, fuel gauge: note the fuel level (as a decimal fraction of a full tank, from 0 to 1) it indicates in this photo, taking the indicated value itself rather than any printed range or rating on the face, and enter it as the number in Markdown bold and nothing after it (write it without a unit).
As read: **0.25**
